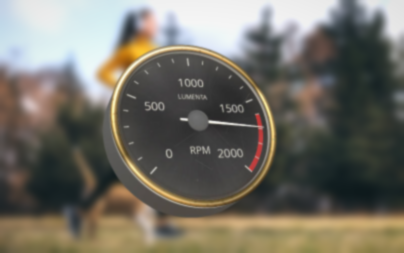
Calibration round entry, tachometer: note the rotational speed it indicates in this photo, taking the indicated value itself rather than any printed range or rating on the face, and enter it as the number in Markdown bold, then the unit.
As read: **1700** rpm
